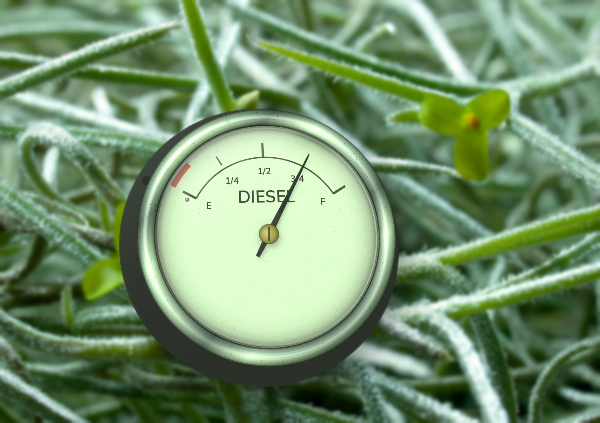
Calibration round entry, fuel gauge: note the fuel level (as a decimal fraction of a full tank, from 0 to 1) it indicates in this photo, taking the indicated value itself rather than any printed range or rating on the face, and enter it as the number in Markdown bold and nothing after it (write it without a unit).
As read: **0.75**
